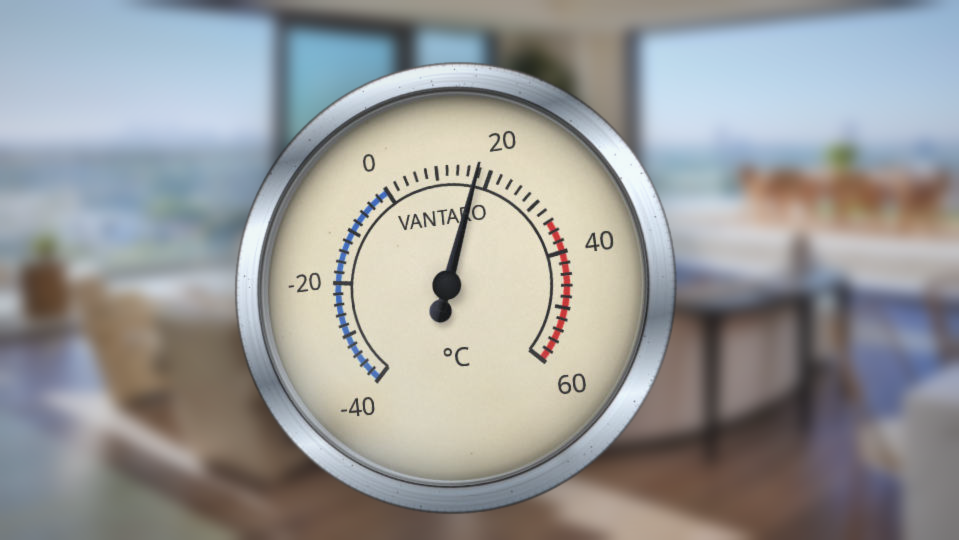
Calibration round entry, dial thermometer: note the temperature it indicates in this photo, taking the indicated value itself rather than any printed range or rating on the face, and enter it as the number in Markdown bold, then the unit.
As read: **18** °C
